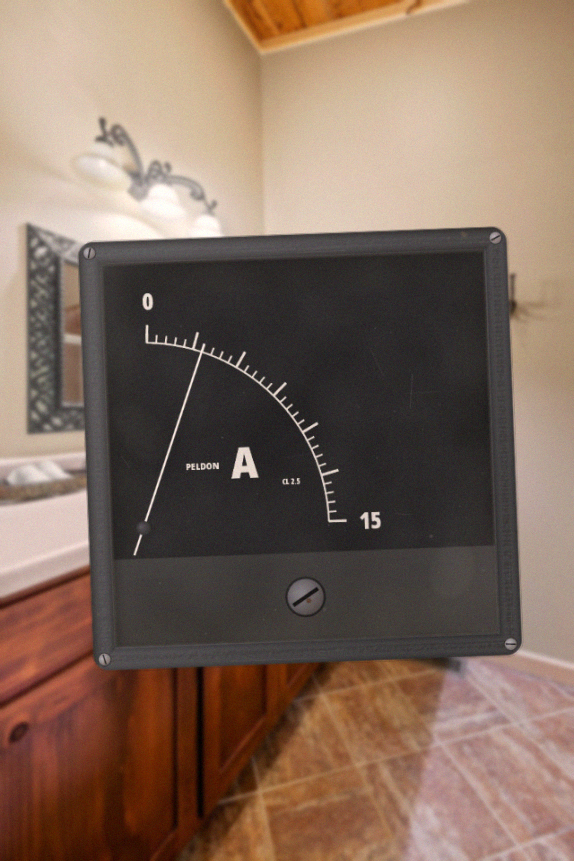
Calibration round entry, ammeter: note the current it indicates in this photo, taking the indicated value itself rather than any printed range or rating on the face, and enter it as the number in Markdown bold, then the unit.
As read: **3** A
